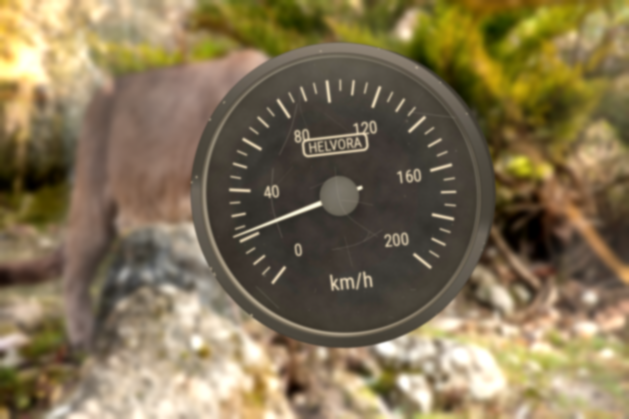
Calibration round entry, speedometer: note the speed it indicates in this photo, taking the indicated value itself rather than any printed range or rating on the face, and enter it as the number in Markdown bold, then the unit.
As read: **22.5** km/h
